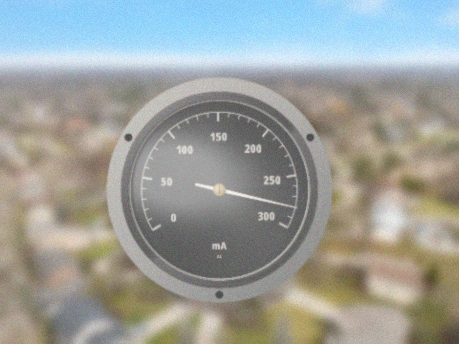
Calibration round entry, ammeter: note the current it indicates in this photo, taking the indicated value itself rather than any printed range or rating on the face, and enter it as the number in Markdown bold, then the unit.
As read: **280** mA
